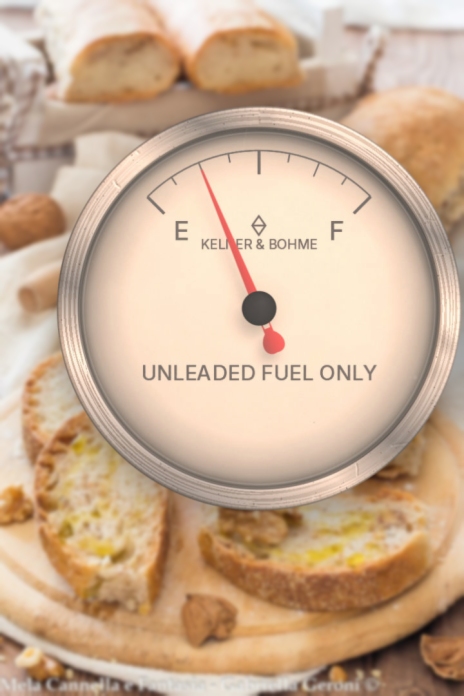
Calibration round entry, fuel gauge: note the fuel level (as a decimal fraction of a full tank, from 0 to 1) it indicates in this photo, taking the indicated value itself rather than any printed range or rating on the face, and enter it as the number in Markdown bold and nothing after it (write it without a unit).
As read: **0.25**
